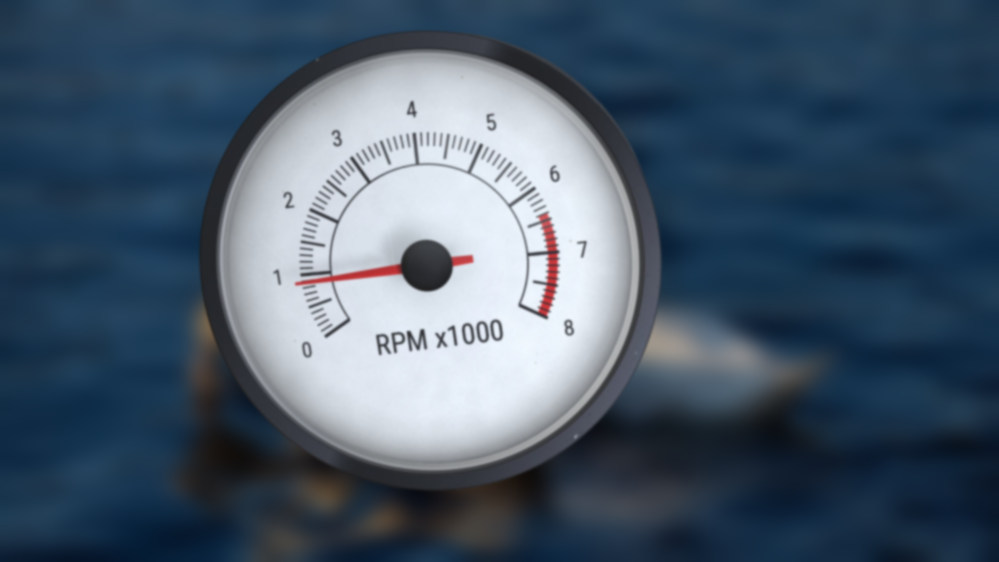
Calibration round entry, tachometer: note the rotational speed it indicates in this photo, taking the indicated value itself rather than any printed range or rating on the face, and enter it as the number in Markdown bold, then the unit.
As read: **900** rpm
